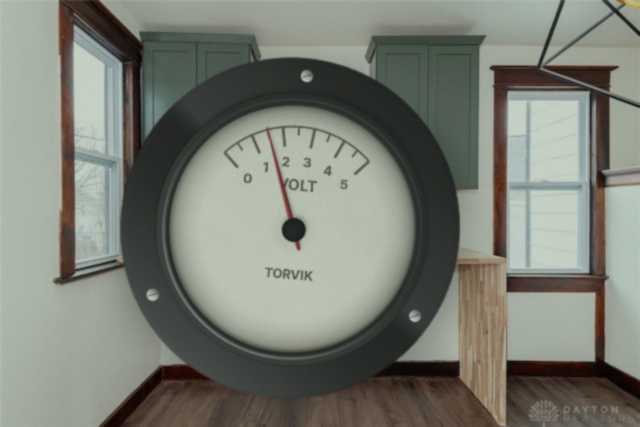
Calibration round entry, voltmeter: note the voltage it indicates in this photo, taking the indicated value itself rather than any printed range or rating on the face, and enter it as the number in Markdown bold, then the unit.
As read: **1.5** V
